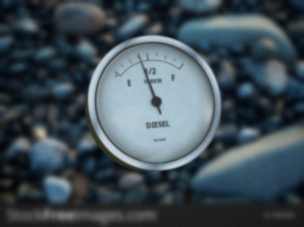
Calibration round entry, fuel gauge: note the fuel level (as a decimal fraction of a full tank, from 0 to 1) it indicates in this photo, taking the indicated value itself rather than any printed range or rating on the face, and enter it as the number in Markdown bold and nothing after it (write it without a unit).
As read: **0.375**
